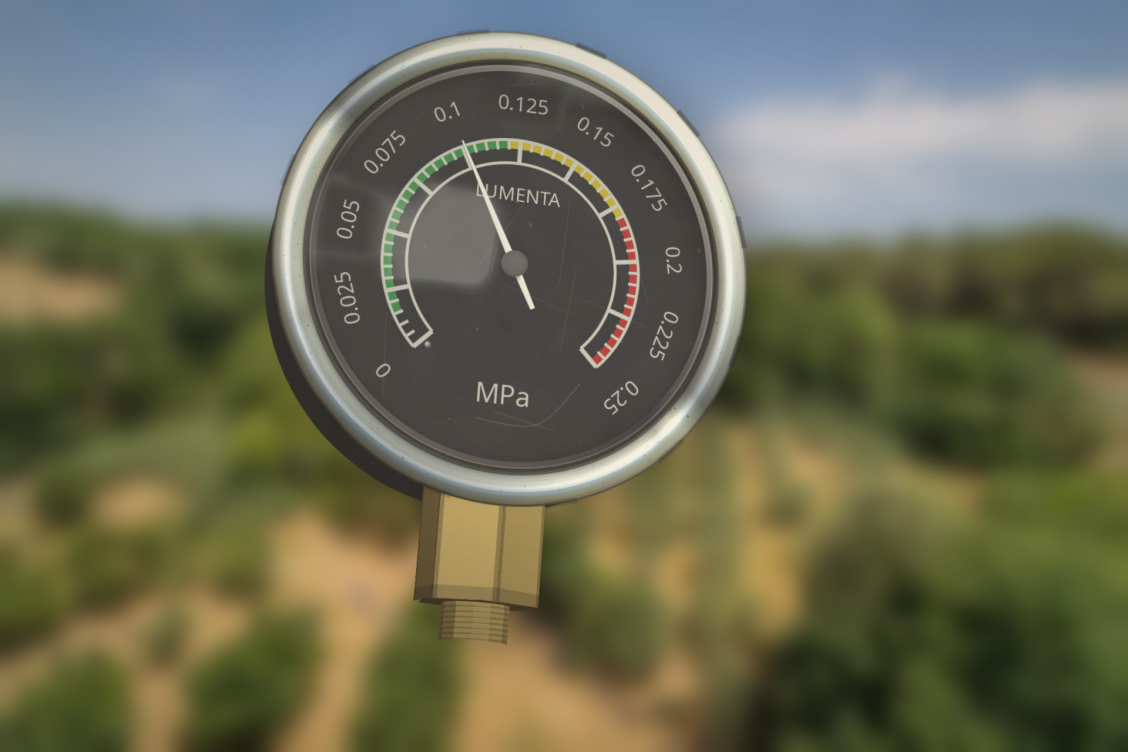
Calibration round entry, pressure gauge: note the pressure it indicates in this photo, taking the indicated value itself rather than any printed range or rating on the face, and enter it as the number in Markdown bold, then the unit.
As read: **0.1** MPa
